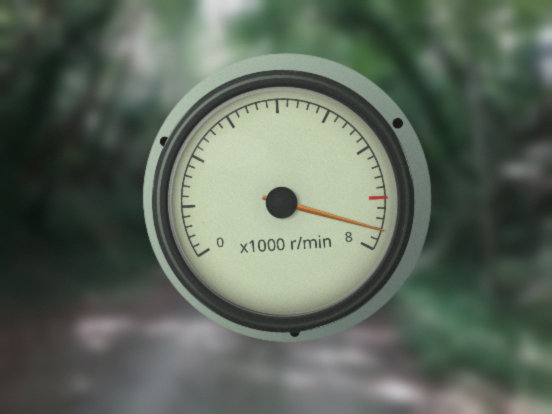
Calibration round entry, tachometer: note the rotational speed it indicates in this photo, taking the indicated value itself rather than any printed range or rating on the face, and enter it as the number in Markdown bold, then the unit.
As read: **7600** rpm
